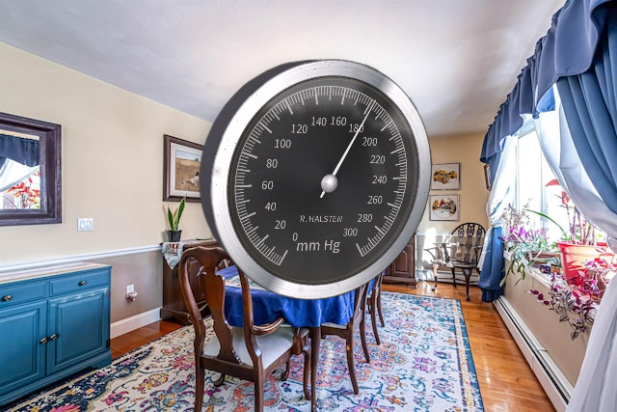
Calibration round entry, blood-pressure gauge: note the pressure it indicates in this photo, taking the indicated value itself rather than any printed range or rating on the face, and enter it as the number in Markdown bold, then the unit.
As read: **180** mmHg
